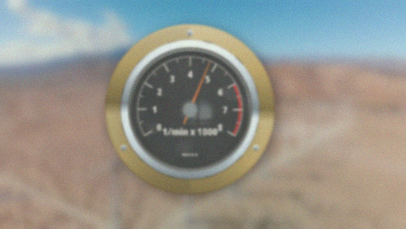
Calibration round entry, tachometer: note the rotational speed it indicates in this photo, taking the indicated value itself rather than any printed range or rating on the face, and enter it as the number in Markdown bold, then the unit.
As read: **4750** rpm
